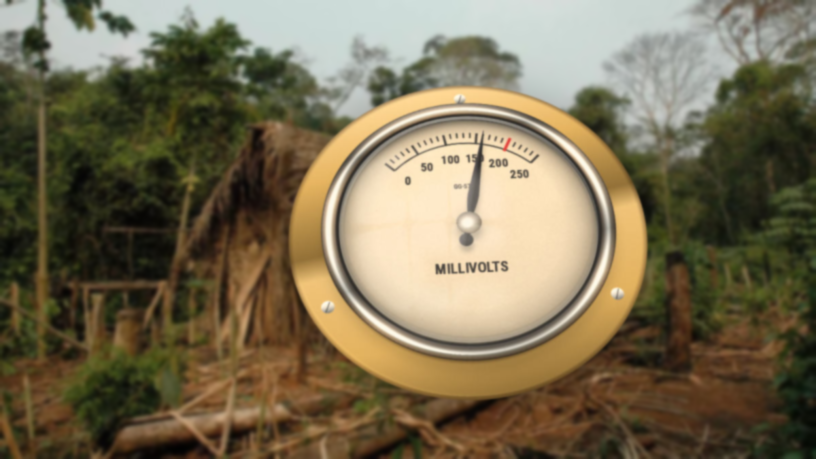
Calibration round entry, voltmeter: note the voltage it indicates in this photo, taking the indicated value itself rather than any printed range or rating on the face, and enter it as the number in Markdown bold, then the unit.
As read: **160** mV
